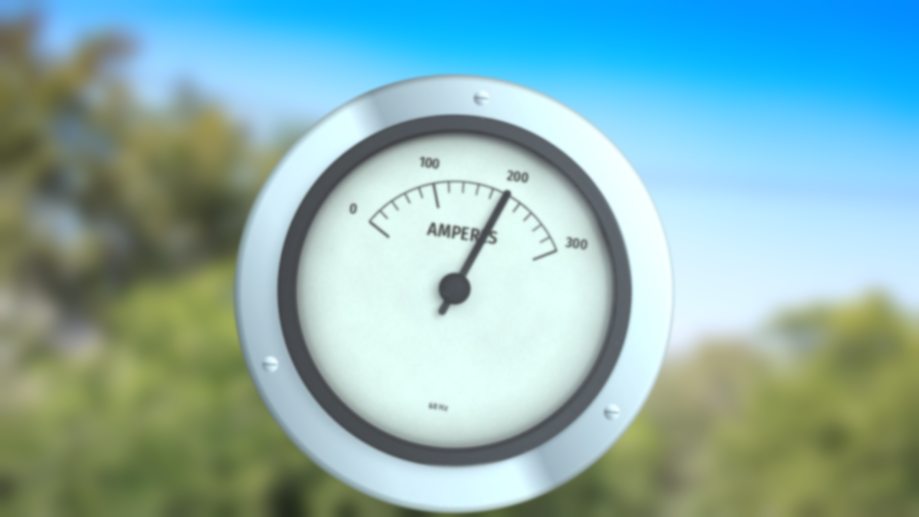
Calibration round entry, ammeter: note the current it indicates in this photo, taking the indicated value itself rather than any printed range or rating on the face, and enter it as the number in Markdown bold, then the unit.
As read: **200** A
